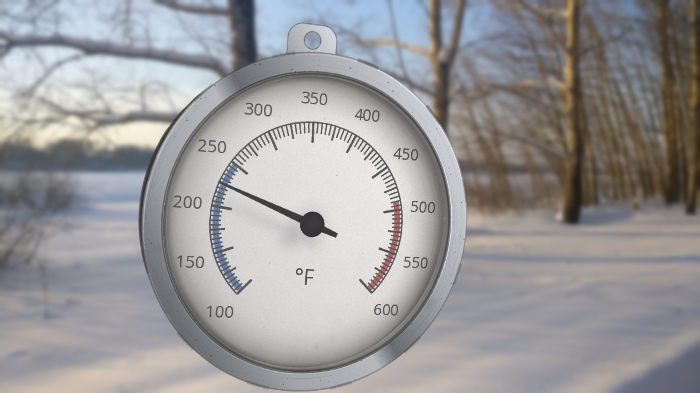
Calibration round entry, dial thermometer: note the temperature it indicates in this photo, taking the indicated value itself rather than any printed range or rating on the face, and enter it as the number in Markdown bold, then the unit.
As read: **225** °F
